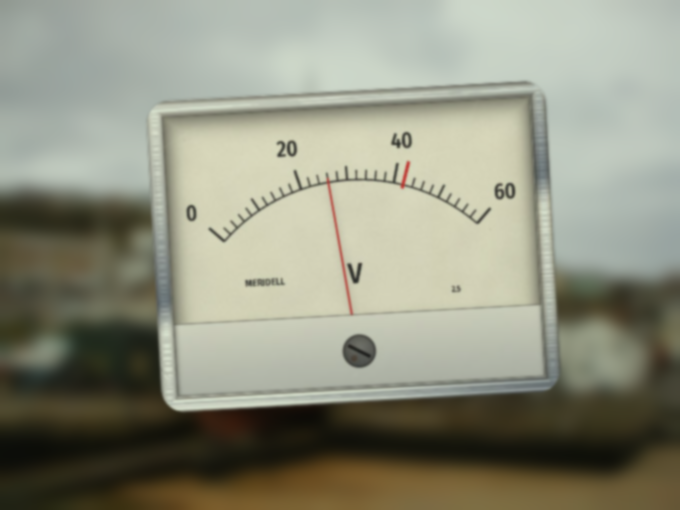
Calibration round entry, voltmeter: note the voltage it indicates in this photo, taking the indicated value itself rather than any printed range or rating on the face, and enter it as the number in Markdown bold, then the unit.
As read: **26** V
